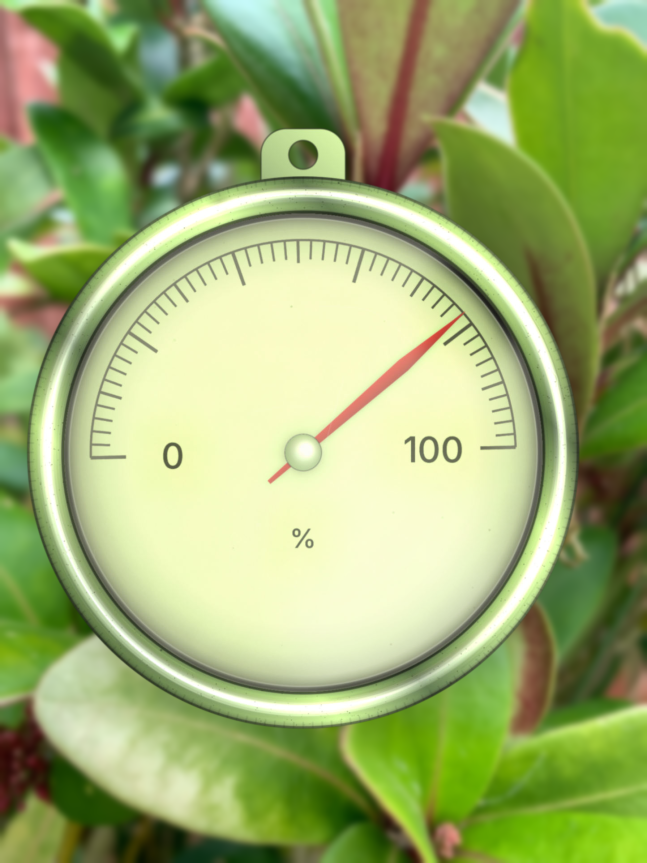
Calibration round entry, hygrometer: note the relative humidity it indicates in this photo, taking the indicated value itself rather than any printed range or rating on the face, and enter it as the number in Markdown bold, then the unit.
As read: **78** %
